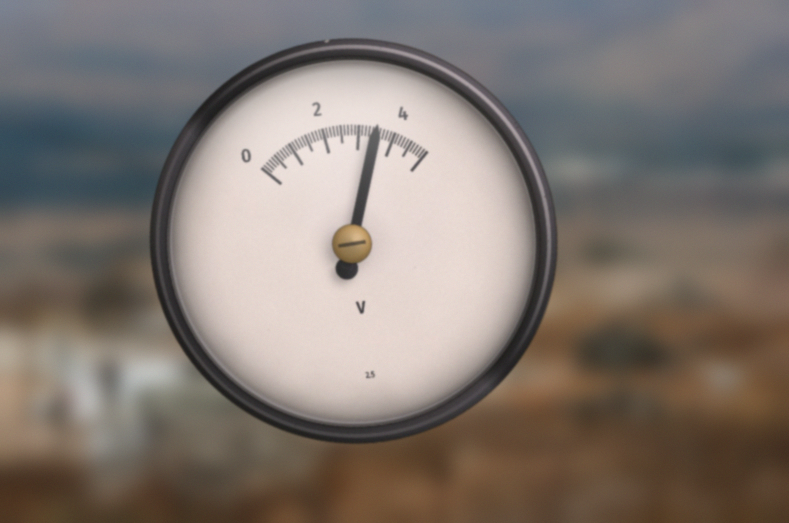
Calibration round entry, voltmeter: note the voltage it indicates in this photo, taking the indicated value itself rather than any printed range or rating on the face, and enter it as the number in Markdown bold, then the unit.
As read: **3.5** V
